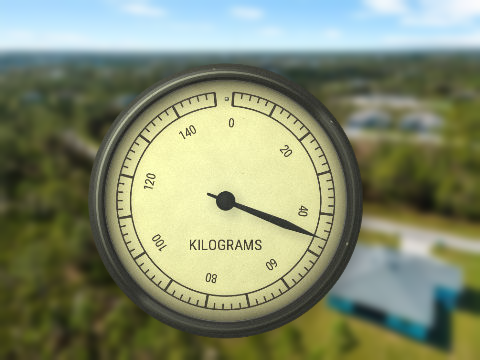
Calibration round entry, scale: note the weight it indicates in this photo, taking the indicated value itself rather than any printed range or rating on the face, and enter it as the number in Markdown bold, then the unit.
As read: **46** kg
